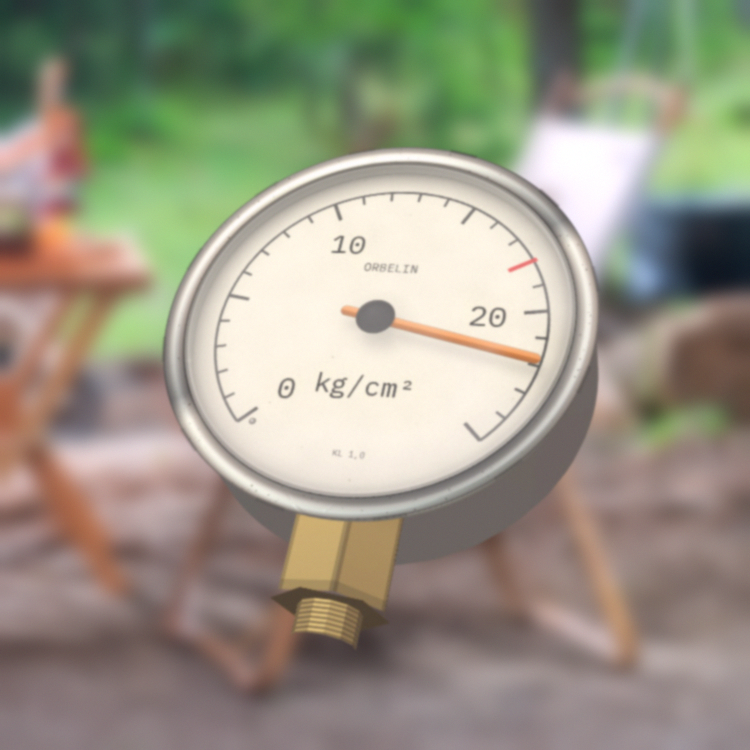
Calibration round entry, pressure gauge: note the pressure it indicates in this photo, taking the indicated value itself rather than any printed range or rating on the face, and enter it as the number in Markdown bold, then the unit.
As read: **22** kg/cm²
